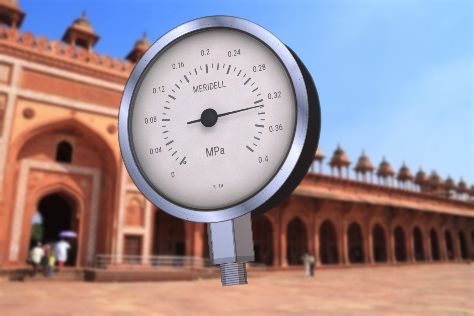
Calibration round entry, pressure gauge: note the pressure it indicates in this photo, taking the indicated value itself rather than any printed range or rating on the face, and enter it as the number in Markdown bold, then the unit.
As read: **0.33** MPa
